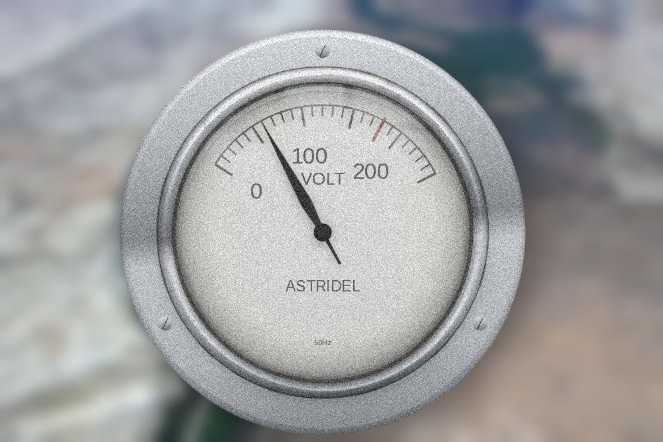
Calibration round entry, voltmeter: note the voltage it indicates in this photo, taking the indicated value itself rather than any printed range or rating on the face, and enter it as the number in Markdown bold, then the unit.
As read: **60** V
